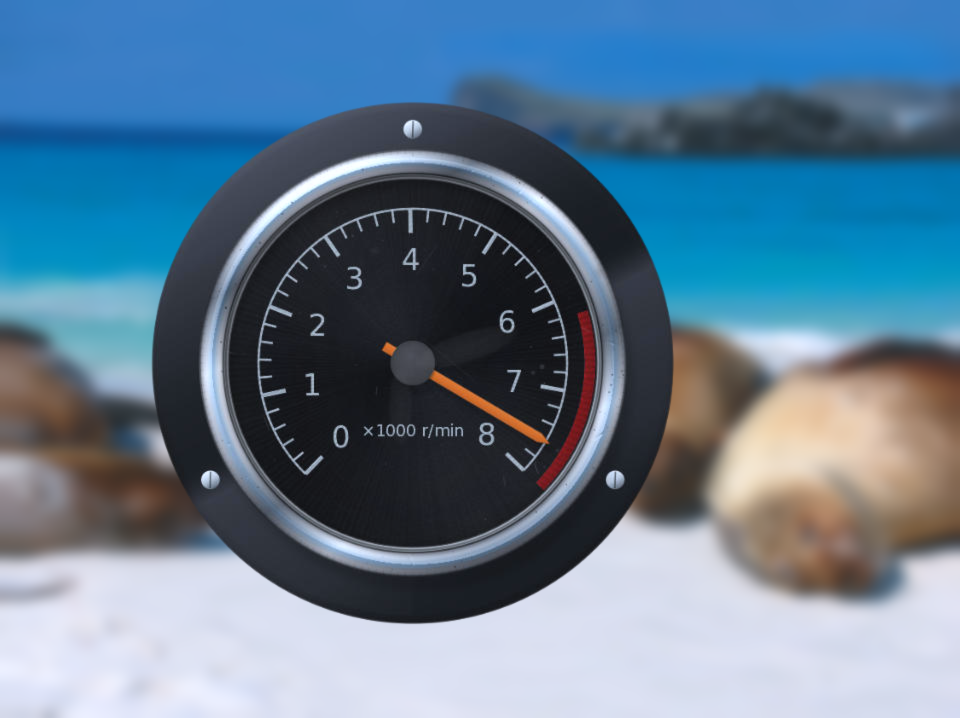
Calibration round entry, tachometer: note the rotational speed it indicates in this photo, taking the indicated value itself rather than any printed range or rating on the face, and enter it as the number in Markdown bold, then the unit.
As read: **7600** rpm
